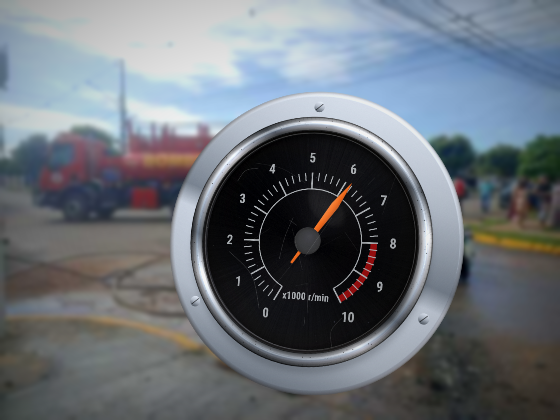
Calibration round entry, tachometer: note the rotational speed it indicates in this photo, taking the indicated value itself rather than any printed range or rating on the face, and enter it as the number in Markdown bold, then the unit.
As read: **6200** rpm
